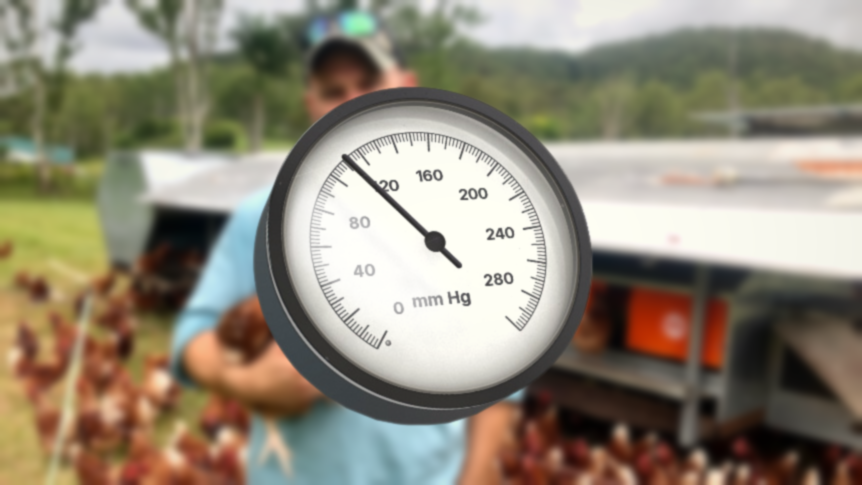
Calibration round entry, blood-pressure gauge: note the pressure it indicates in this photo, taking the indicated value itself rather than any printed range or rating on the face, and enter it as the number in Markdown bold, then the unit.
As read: **110** mmHg
